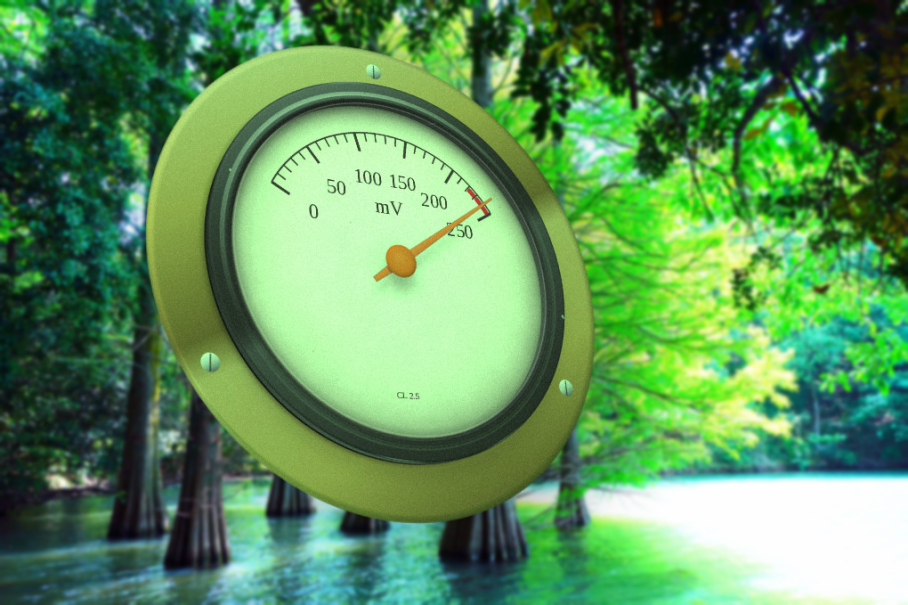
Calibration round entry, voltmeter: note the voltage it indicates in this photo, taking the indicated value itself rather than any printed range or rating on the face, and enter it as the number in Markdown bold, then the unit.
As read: **240** mV
